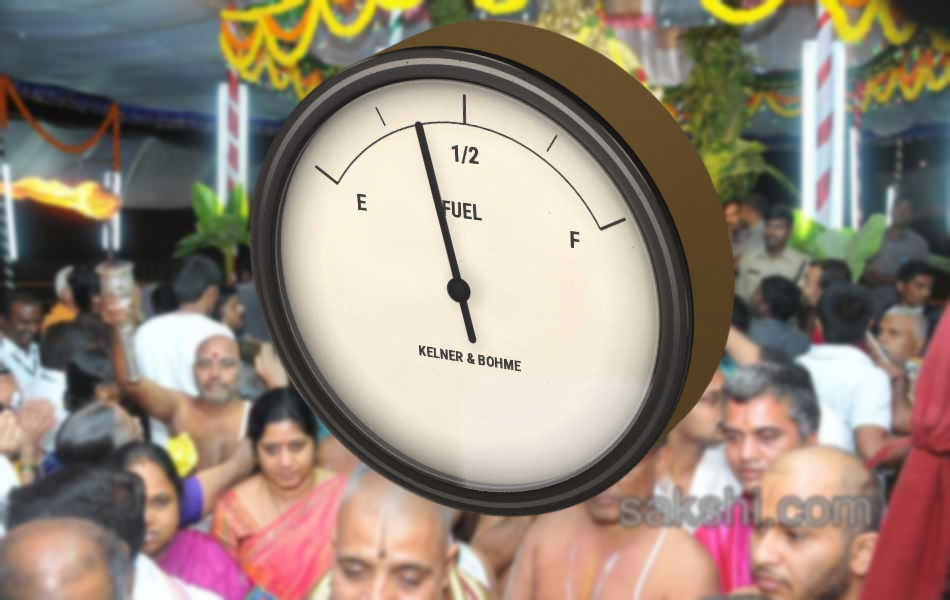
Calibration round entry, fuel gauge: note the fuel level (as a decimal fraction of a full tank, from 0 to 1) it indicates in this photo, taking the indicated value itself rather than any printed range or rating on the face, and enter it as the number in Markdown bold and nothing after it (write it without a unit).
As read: **0.375**
